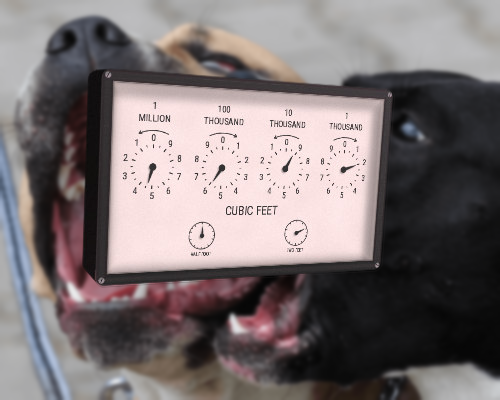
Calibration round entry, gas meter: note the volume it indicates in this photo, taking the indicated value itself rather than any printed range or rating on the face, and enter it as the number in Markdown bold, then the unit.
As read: **459200** ft³
